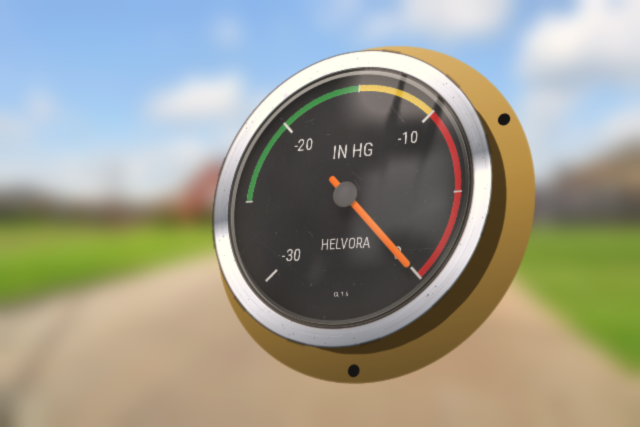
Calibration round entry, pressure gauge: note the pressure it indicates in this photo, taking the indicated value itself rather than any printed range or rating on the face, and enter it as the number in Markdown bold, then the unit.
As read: **0** inHg
